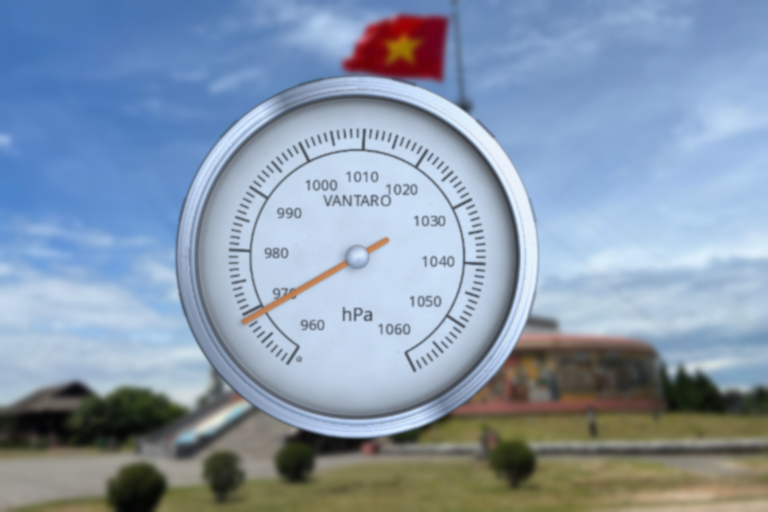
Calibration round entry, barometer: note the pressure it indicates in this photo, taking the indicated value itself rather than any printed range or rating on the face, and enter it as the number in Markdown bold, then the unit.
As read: **969** hPa
